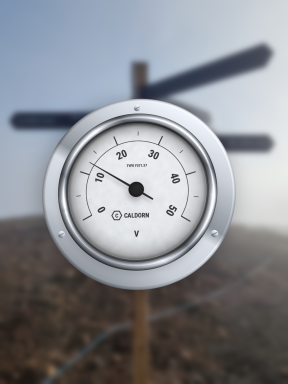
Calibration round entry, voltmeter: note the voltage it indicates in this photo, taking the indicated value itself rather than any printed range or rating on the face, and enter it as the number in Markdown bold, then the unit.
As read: **12.5** V
